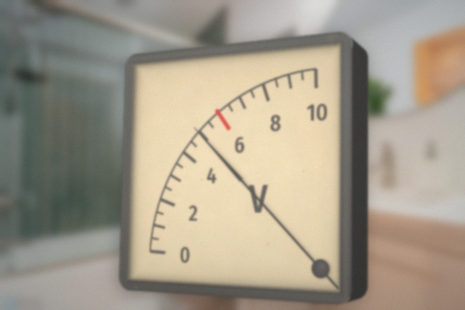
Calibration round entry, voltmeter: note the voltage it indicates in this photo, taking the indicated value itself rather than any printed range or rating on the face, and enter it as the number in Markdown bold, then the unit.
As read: **5** V
